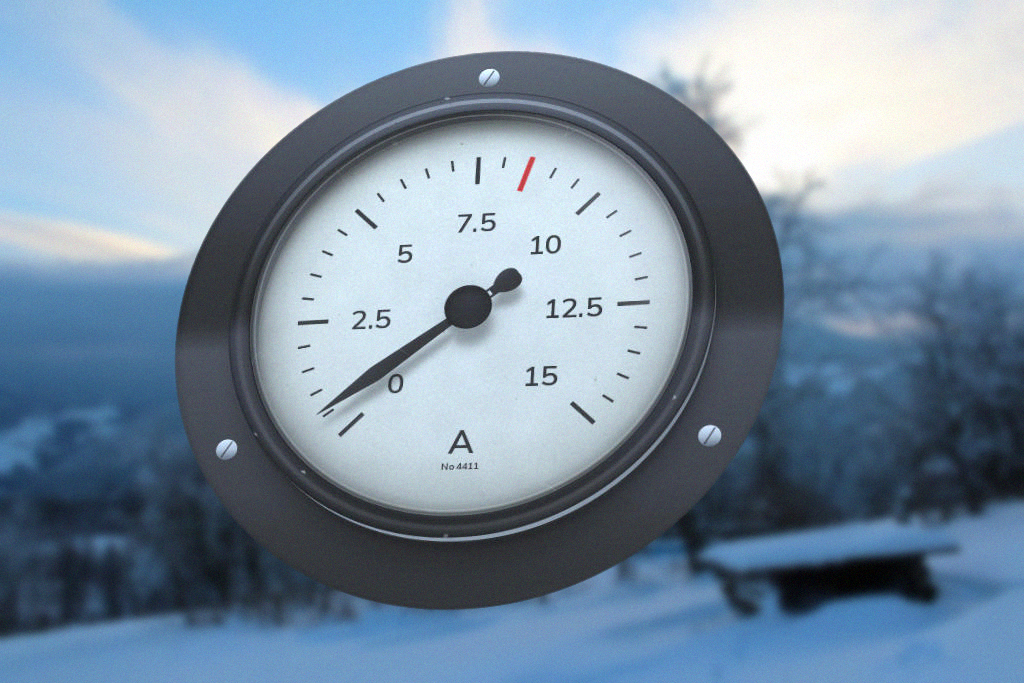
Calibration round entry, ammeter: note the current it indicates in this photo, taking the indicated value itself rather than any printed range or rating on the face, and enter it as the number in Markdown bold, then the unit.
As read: **0.5** A
